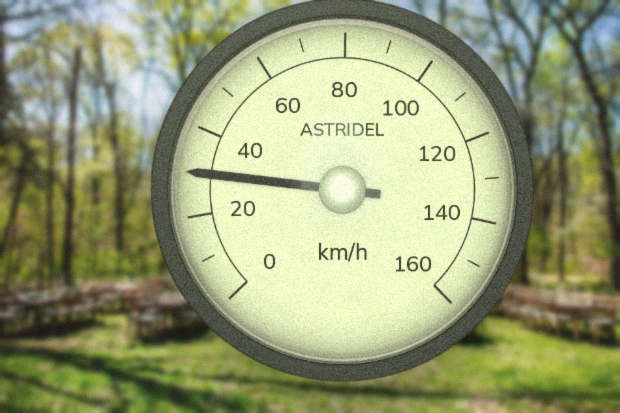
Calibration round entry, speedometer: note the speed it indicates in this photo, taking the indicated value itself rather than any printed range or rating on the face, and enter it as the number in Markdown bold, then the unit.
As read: **30** km/h
